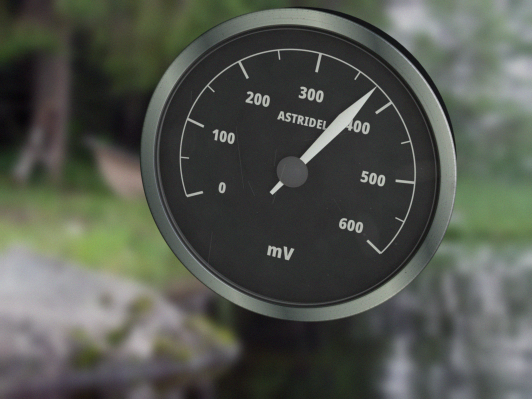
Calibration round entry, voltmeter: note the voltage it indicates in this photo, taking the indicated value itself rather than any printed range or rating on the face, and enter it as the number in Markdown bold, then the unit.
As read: **375** mV
